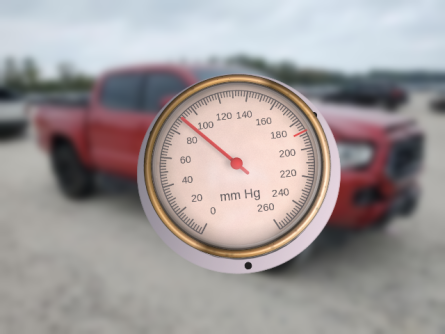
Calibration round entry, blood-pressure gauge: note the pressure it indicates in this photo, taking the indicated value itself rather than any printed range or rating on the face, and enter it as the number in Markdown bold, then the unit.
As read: **90** mmHg
